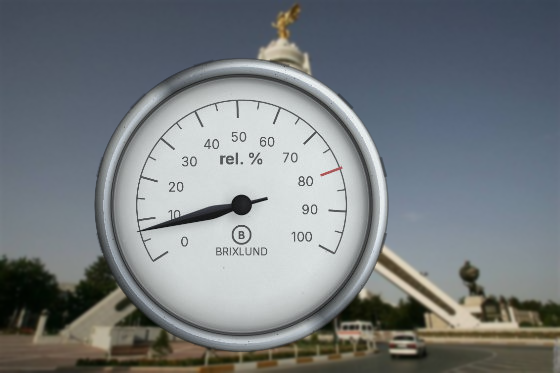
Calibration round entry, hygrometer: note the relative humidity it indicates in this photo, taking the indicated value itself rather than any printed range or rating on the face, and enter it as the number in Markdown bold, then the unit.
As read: **7.5** %
